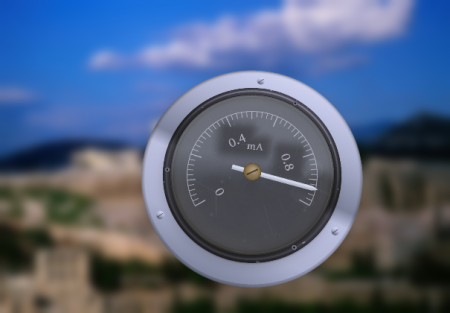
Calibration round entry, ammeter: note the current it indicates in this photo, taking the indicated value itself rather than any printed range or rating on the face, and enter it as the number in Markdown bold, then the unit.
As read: **0.94** mA
